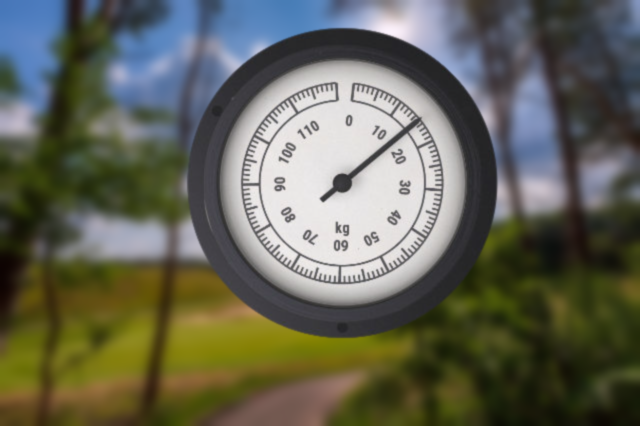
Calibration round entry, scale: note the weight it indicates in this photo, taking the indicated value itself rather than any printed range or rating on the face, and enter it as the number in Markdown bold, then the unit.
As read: **15** kg
